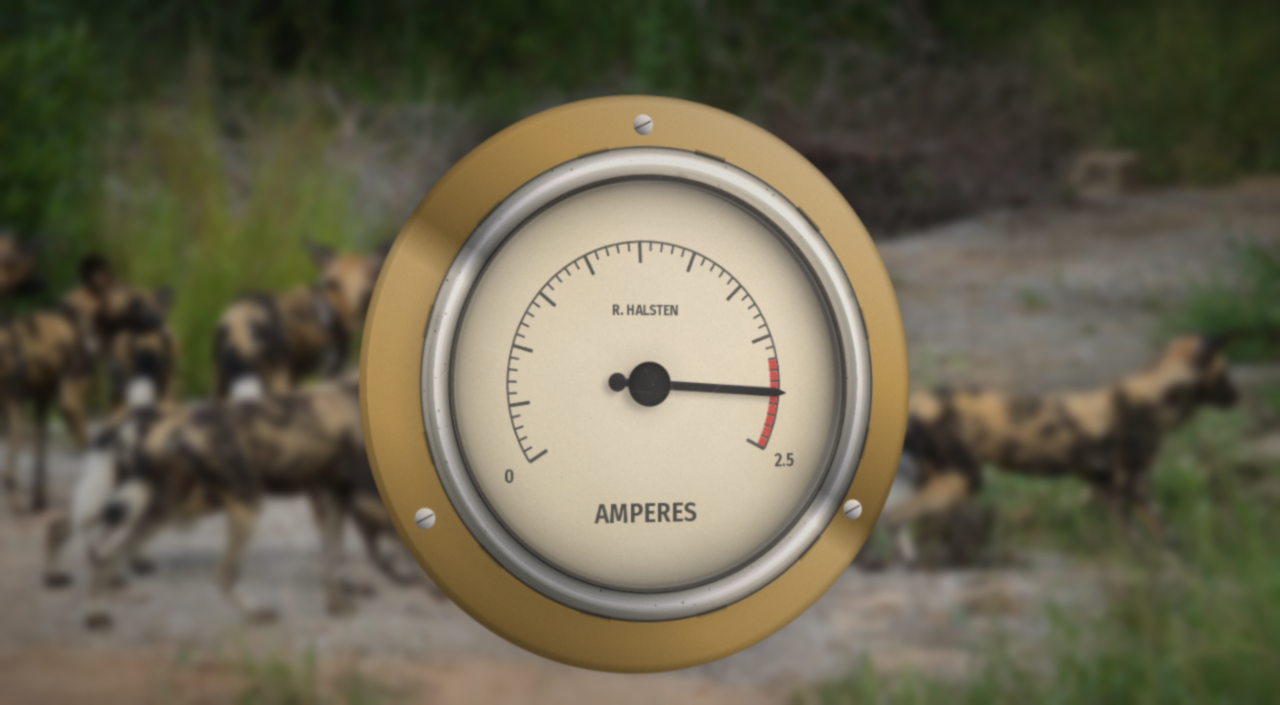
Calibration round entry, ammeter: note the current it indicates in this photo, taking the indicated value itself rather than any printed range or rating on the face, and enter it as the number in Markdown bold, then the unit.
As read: **2.25** A
